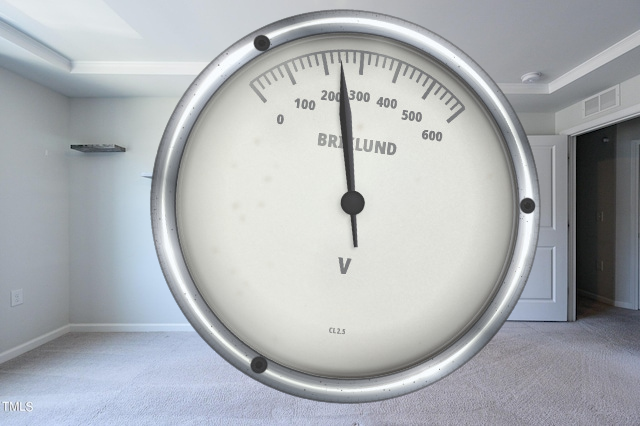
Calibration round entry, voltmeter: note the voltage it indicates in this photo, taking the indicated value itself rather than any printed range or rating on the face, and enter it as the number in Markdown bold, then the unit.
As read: **240** V
